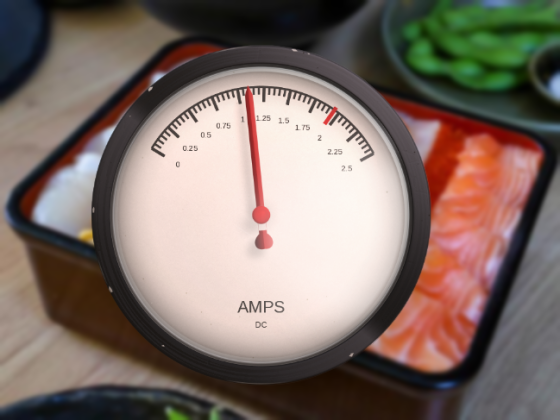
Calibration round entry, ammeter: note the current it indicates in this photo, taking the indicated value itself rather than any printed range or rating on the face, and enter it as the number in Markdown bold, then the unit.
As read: **1.1** A
